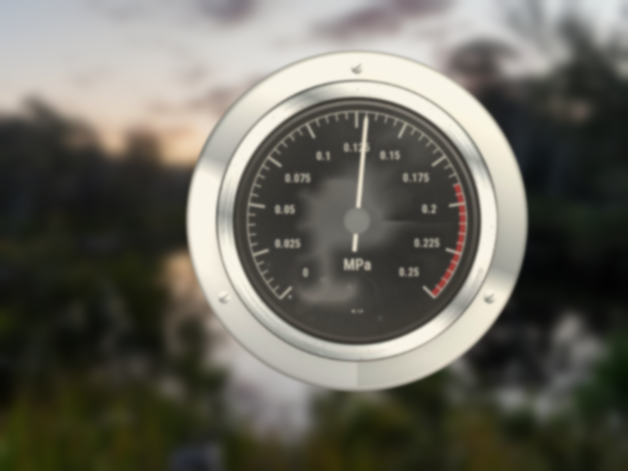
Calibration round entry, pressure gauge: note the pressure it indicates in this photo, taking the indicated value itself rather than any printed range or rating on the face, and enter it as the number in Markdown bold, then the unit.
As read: **0.13** MPa
